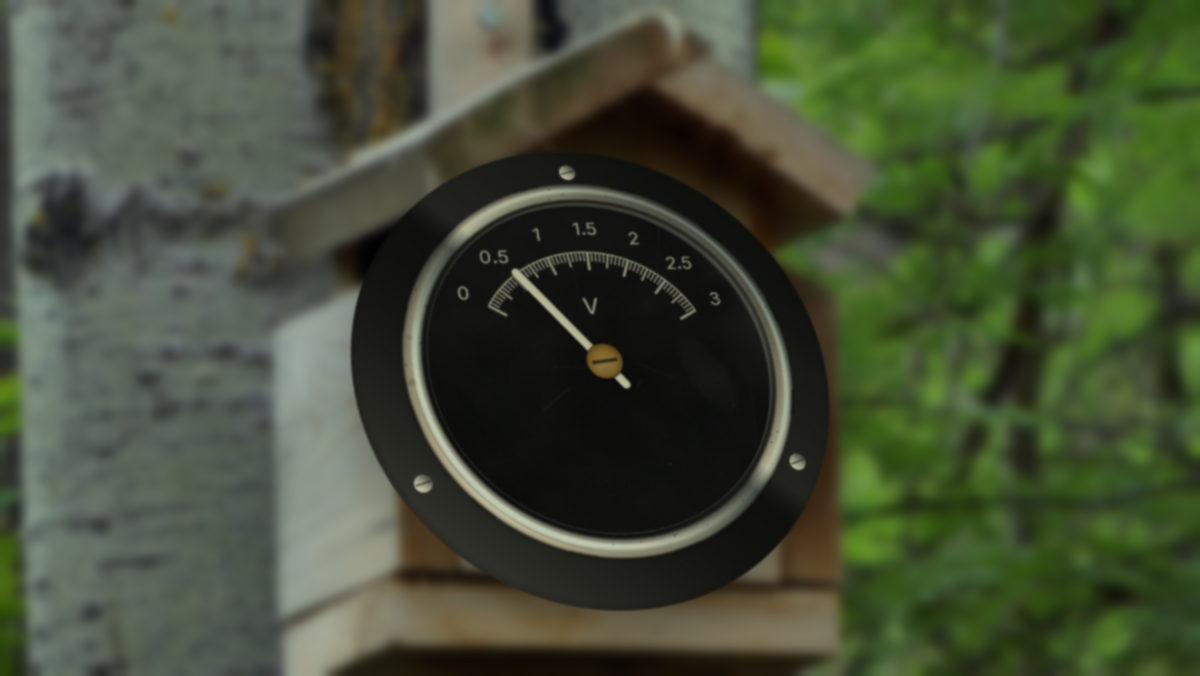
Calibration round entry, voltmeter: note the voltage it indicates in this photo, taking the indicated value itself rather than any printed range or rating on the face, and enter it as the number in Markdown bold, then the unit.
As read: **0.5** V
